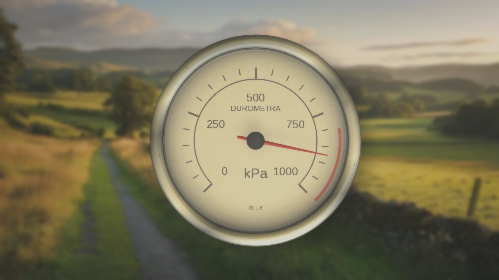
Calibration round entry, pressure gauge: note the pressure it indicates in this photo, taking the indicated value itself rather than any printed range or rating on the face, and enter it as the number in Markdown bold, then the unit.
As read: **875** kPa
